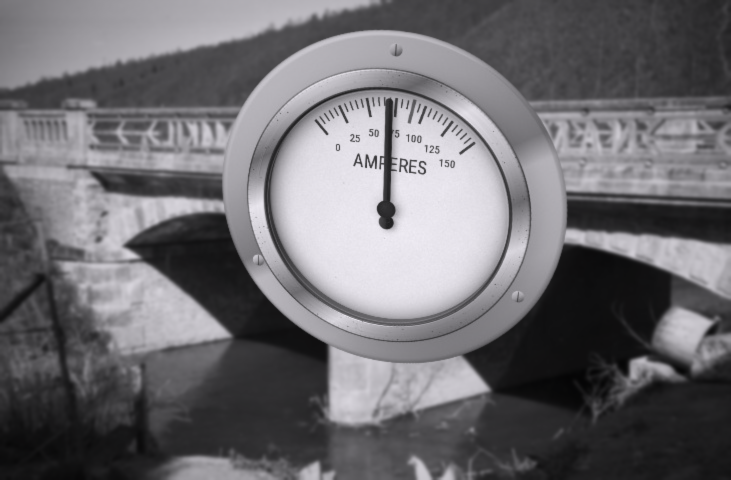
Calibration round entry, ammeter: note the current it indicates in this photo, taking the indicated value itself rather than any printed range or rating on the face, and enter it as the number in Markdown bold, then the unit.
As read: **70** A
